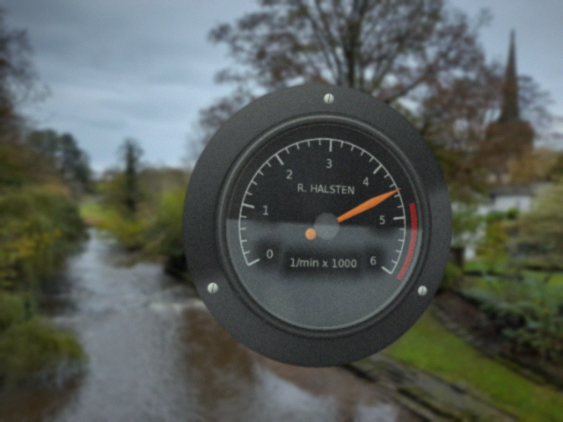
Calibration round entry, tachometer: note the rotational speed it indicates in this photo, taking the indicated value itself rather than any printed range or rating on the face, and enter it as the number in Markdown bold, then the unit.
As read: **4500** rpm
